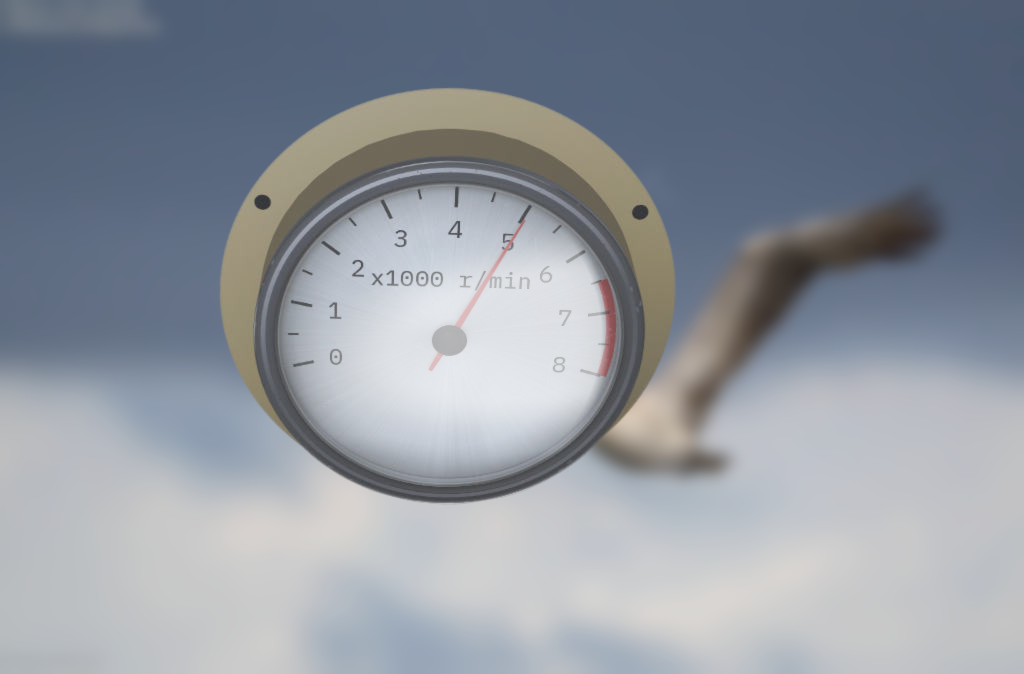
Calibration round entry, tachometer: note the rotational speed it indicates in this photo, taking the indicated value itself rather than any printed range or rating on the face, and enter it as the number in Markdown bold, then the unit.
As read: **5000** rpm
